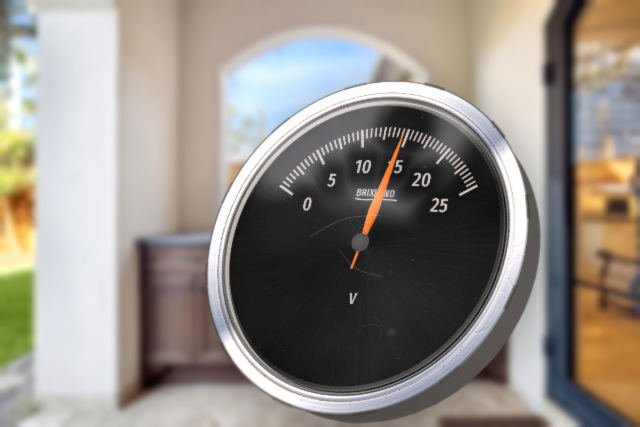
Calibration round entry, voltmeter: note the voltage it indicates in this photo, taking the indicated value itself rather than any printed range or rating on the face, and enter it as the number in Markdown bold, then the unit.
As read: **15** V
